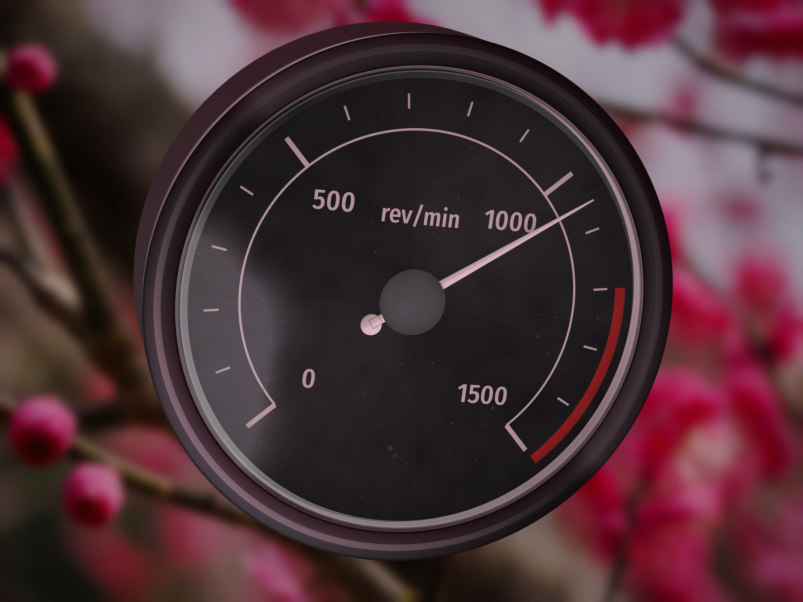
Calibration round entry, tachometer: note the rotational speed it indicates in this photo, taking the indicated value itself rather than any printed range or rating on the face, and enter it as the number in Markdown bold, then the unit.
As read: **1050** rpm
